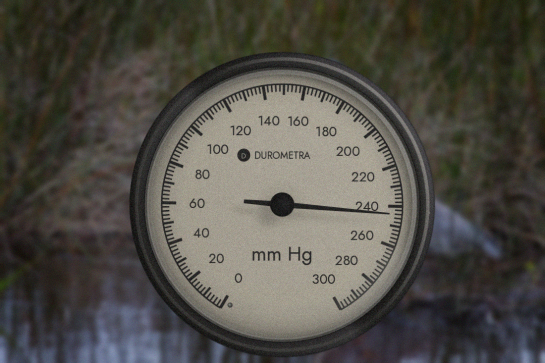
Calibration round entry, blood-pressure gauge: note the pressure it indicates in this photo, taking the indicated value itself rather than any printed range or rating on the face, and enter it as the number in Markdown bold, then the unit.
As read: **244** mmHg
